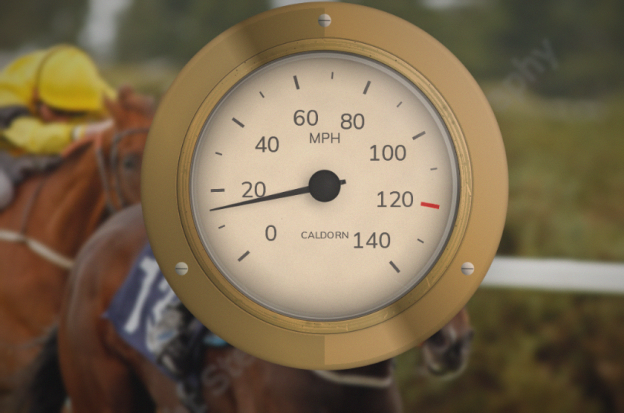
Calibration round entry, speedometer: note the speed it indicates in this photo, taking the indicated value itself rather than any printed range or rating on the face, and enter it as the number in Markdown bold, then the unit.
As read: **15** mph
